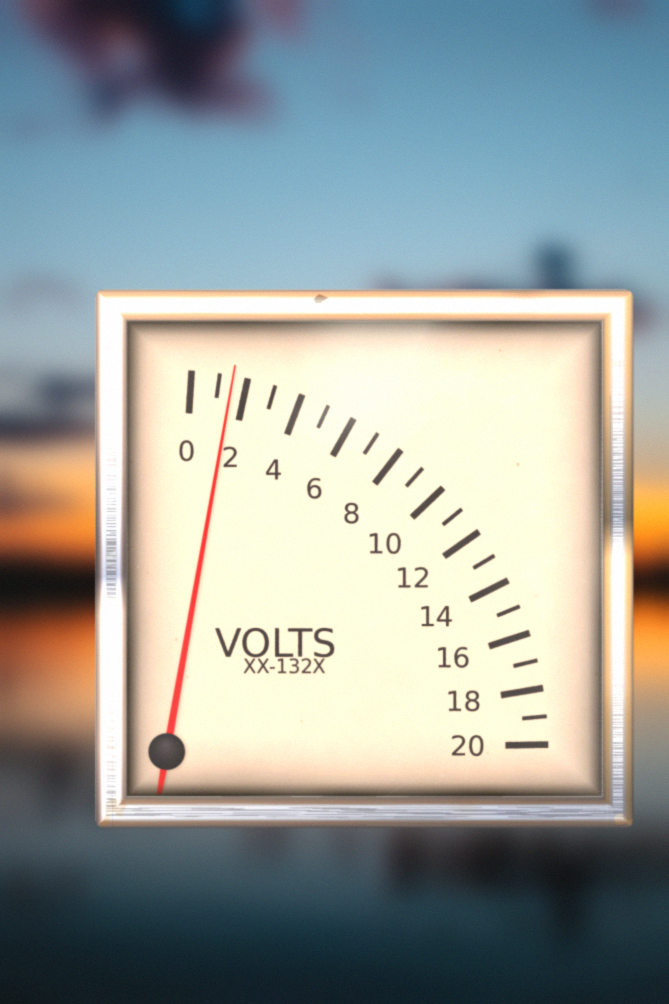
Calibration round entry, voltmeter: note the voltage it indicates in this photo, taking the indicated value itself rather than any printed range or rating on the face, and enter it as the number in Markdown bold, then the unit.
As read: **1.5** V
